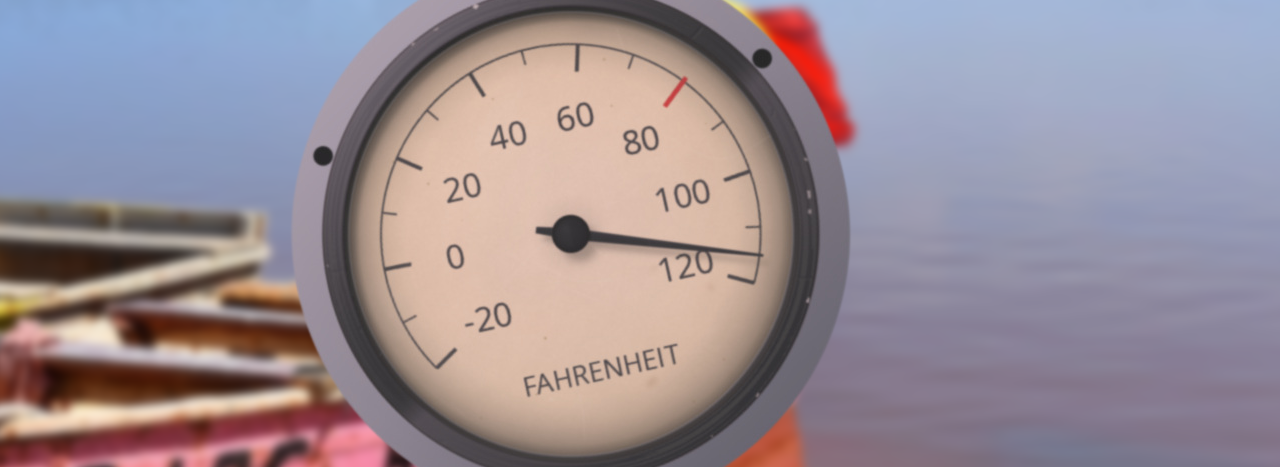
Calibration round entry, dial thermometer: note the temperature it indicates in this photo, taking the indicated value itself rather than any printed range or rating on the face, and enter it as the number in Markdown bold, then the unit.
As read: **115** °F
